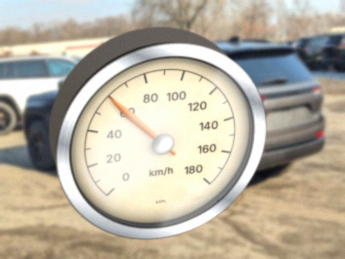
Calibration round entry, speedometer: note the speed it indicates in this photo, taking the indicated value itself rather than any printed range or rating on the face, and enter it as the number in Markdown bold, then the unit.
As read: **60** km/h
